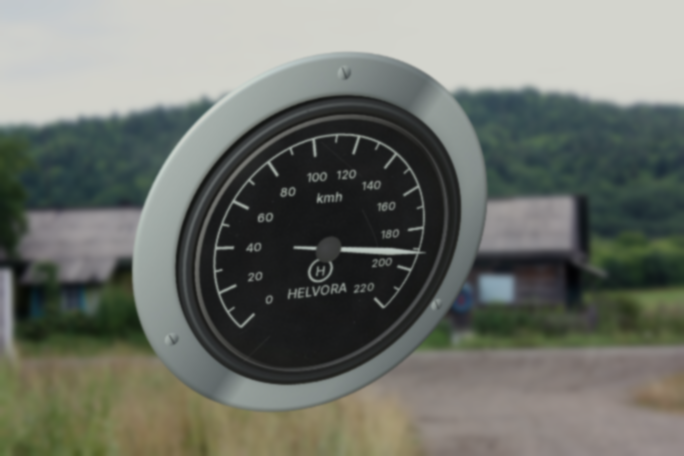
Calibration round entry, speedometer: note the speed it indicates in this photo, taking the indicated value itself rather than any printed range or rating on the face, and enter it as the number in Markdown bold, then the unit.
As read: **190** km/h
